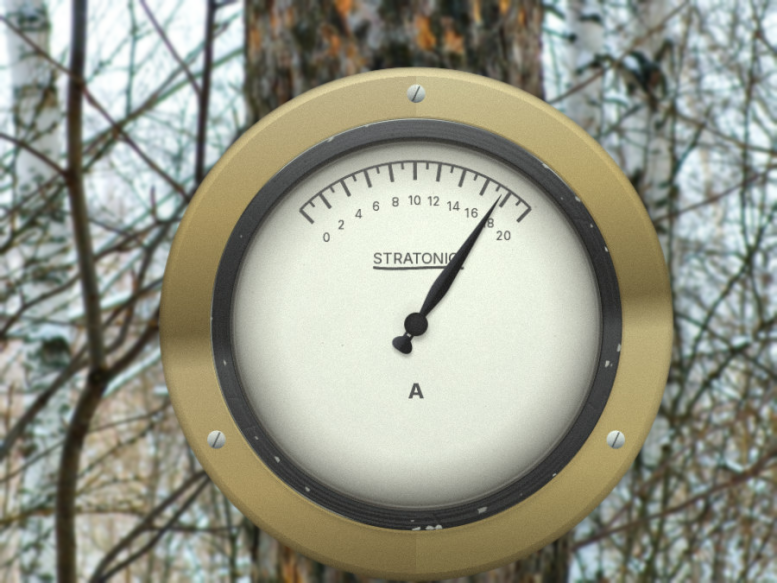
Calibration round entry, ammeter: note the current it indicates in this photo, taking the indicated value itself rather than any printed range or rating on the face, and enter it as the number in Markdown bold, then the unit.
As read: **17.5** A
